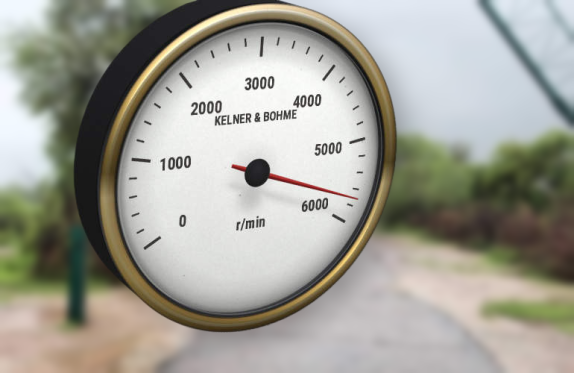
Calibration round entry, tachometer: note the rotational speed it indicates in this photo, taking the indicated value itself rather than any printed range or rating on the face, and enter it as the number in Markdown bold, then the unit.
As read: **5700** rpm
